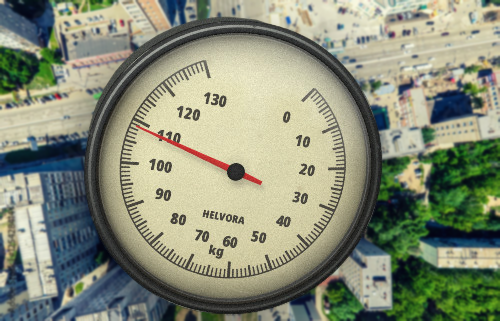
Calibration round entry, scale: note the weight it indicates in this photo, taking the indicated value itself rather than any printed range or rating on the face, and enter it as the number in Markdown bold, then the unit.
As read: **109** kg
